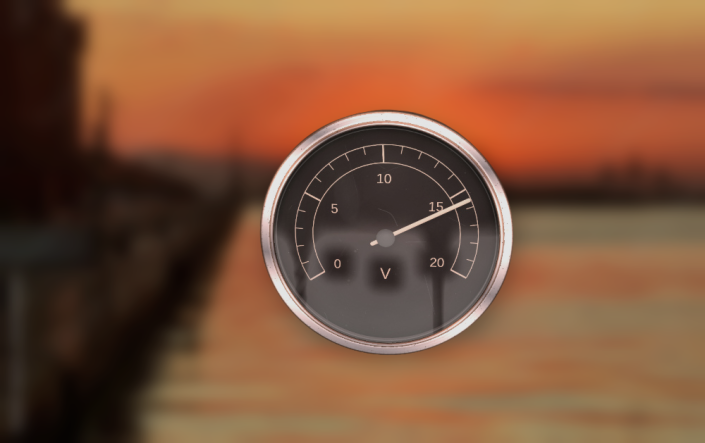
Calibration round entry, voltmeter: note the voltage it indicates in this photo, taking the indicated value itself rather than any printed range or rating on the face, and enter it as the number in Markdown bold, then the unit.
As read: **15.5** V
